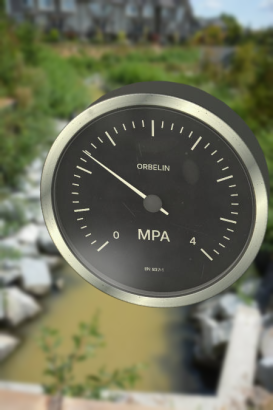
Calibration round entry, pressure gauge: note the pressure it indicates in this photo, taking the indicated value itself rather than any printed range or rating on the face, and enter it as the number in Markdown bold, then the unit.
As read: **1.2** MPa
